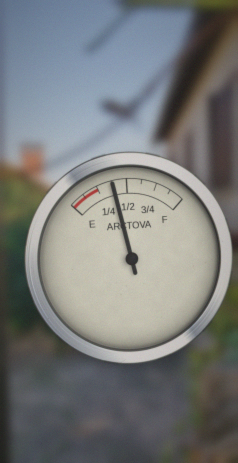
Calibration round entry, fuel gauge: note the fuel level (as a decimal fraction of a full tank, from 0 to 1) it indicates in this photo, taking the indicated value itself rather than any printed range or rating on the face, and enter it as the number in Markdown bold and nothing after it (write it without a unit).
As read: **0.375**
